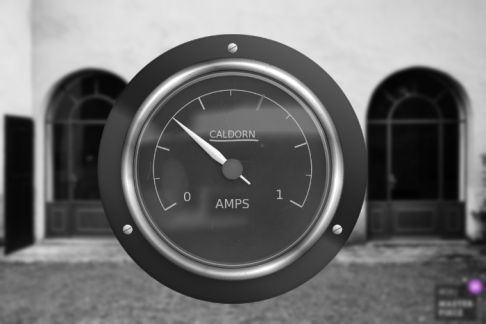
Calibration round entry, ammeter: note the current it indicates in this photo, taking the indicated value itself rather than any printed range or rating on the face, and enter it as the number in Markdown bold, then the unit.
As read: **0.3** A
